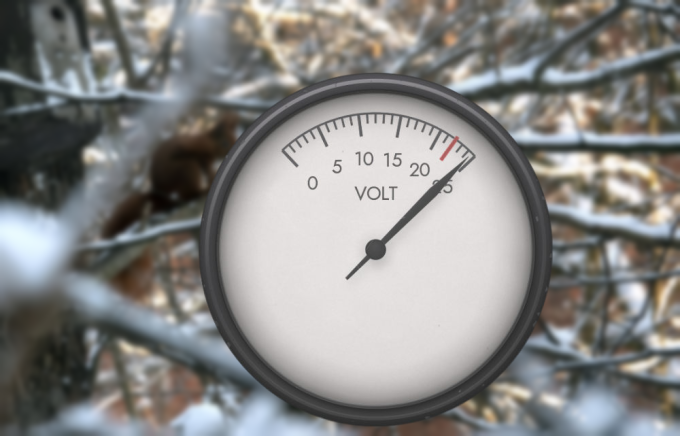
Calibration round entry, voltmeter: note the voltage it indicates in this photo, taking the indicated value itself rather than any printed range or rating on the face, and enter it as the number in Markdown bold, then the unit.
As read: **24.5** V
